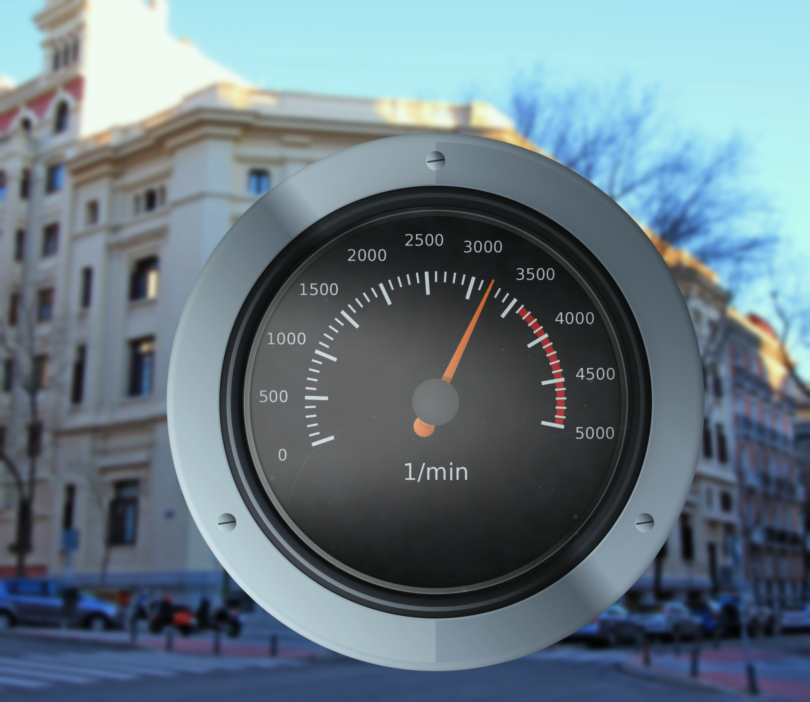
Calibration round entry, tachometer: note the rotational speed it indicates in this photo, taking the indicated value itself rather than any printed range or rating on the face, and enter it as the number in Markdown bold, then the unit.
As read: **3200** rpm
